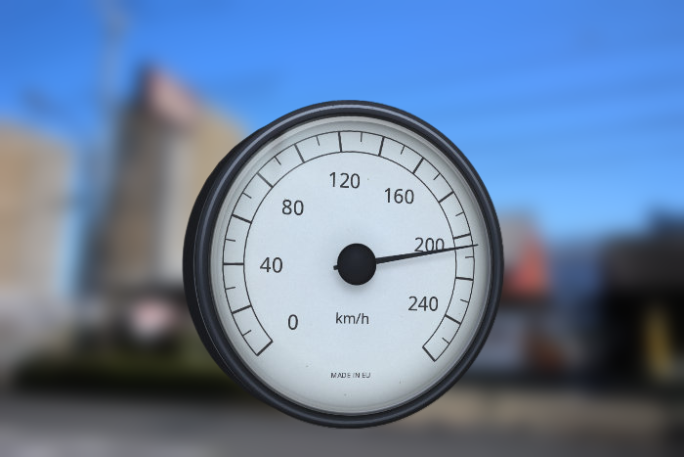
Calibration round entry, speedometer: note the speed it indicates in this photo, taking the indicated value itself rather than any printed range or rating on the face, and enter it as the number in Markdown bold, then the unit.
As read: **205** km/h
